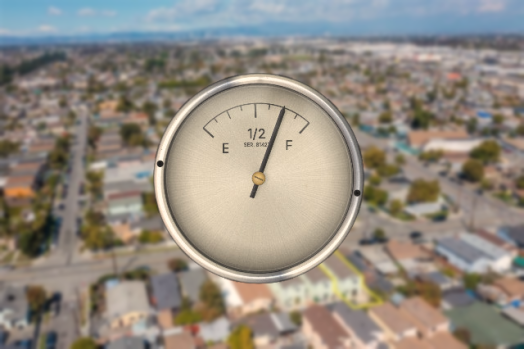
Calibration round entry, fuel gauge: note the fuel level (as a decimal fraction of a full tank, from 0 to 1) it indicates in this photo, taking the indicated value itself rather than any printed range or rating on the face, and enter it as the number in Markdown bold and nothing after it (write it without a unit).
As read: **0.75**
